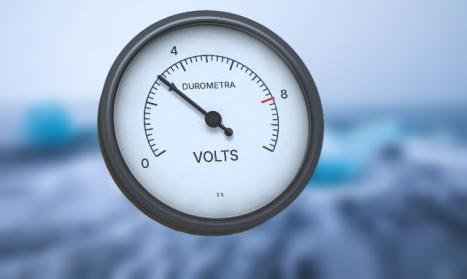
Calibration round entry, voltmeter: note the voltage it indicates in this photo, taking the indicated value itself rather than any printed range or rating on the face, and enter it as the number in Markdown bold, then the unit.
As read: **3** V
